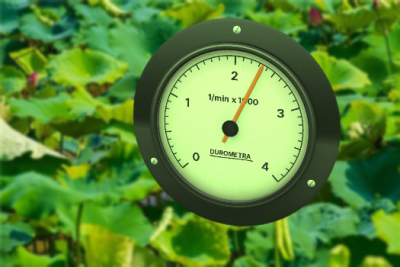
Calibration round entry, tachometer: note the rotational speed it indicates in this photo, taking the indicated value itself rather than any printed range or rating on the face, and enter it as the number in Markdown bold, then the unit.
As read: **2350** rpm
